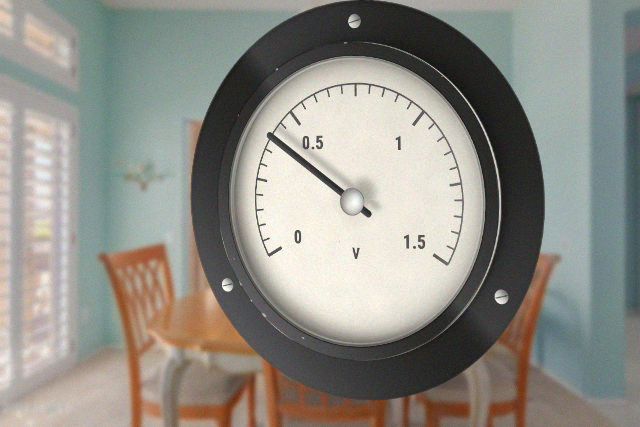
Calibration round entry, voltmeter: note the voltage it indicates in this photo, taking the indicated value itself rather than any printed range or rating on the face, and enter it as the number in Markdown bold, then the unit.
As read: **0.4** V
